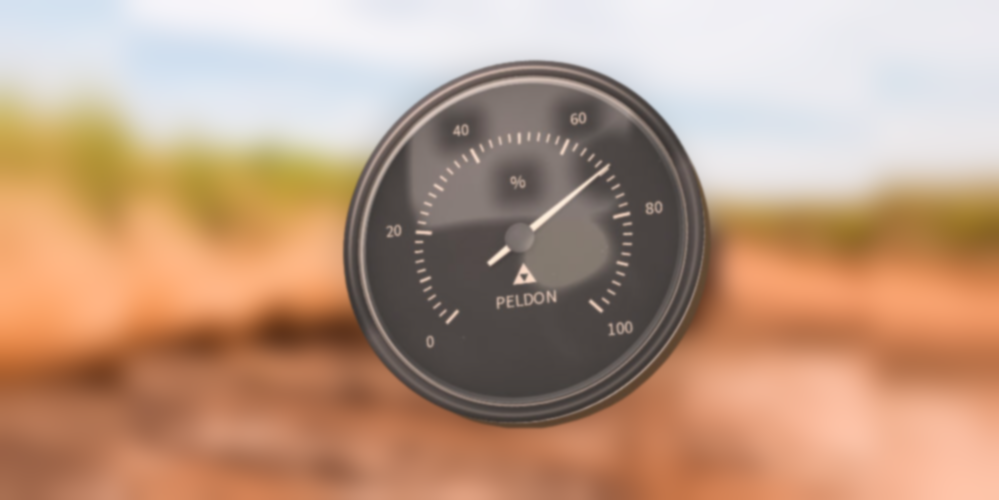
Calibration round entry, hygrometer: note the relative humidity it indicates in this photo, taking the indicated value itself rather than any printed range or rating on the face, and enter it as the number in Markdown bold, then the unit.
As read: **70** %
